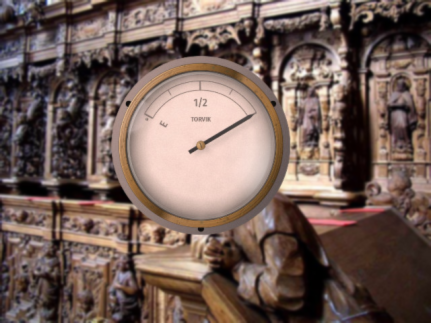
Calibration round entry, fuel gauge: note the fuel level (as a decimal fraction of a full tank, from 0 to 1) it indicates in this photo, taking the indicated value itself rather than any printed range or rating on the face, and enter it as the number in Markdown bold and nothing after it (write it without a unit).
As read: **1**
